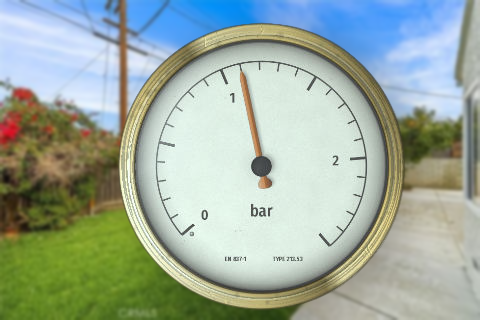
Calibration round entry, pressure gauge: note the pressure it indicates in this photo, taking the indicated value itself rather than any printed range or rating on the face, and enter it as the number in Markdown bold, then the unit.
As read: **1.1** bar
